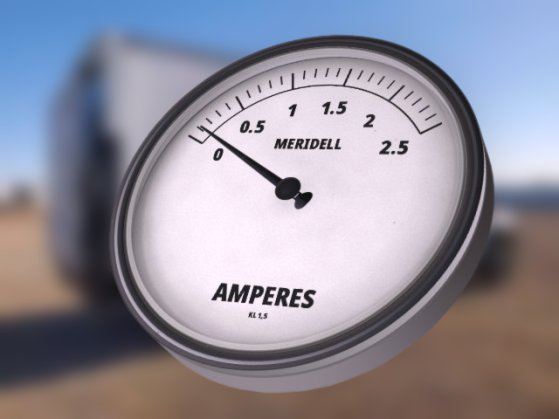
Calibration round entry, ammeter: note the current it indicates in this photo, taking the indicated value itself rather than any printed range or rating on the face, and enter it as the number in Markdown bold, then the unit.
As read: **0.1** A
